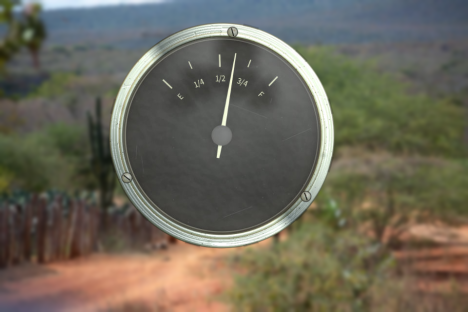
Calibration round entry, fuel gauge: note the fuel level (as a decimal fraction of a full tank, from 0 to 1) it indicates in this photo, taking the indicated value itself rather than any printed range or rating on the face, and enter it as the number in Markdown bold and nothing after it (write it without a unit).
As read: **0.625**
